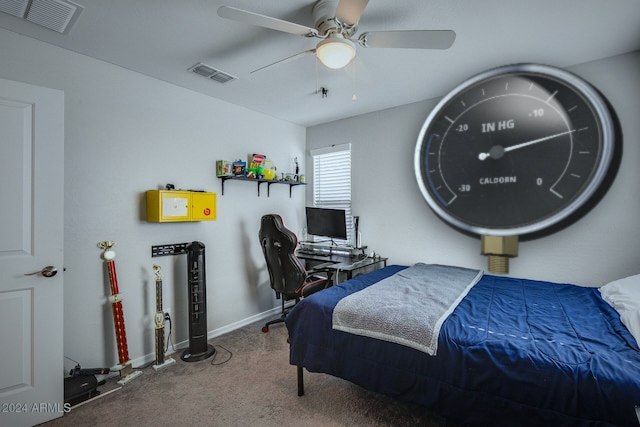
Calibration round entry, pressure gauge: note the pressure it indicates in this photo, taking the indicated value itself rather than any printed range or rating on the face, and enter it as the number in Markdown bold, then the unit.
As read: **-6** inHg
